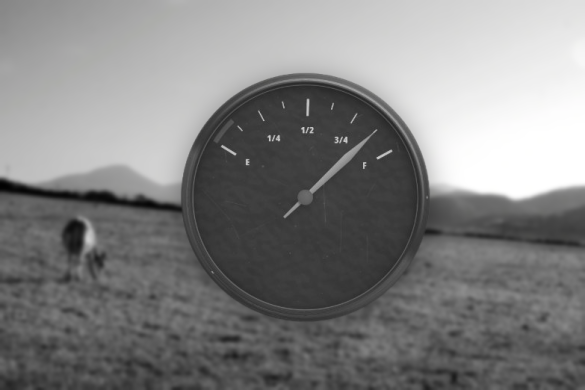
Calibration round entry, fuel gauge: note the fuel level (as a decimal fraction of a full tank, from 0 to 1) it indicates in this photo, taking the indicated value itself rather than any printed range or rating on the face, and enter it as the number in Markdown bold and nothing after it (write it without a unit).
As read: **0.875**
